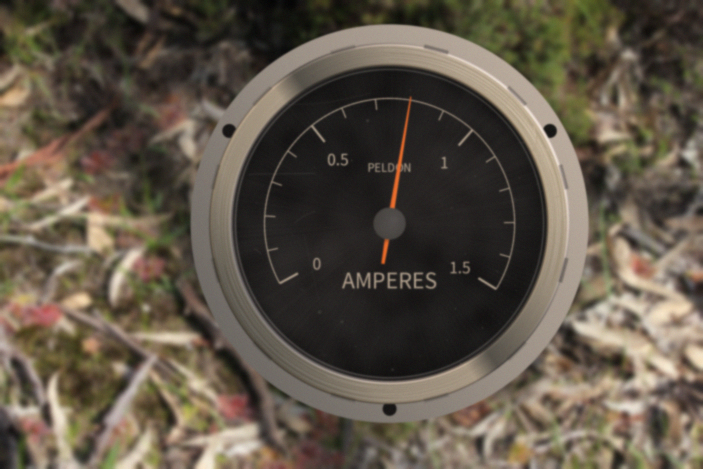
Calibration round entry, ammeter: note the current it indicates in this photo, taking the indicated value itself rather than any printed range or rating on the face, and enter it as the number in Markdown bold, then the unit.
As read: **0.8** A
